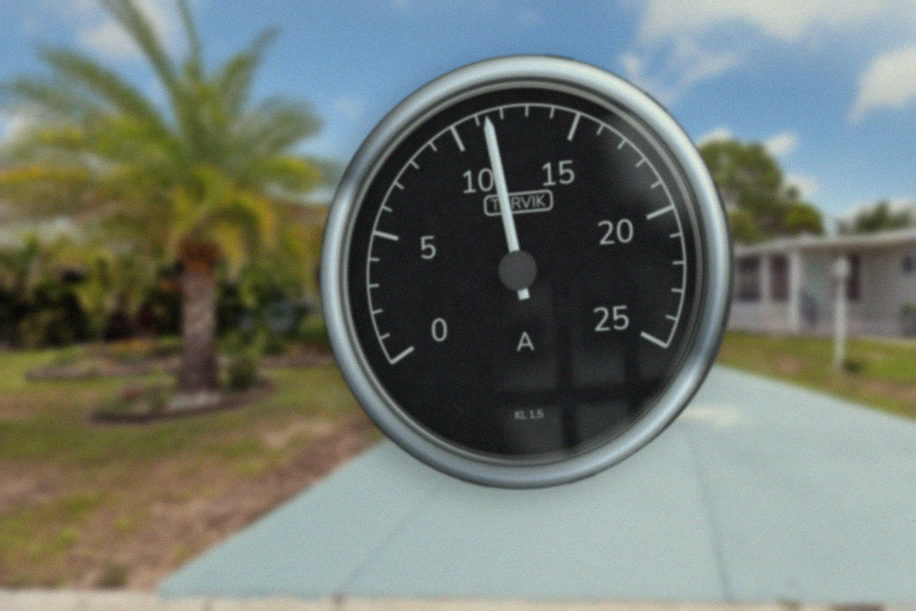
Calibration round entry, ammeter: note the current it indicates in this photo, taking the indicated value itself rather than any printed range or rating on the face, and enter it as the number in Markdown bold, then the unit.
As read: **11.5** A
